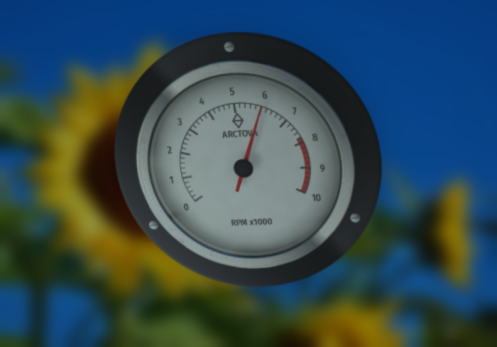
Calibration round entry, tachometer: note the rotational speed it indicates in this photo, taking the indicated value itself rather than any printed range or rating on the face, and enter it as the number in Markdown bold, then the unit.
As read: **6000** rpm
